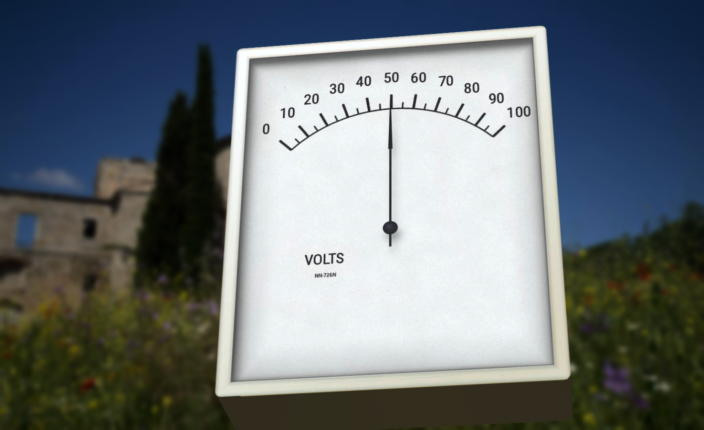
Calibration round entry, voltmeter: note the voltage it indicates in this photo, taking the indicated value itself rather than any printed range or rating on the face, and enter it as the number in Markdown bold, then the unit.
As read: **50** V
